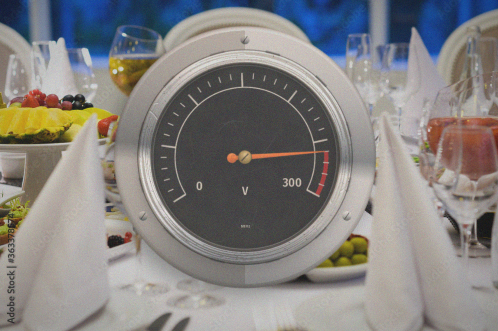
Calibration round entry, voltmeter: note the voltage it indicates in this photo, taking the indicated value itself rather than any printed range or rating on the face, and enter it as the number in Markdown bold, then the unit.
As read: **260** V
